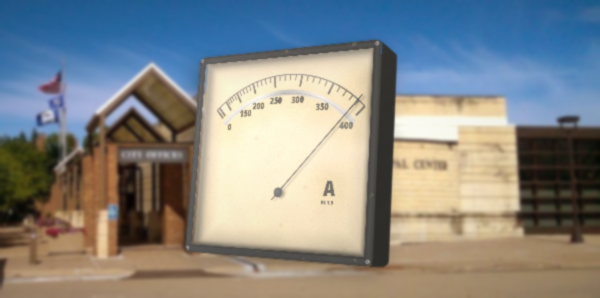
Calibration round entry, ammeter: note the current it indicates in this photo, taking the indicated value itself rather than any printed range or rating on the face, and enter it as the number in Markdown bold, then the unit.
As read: **390** A
